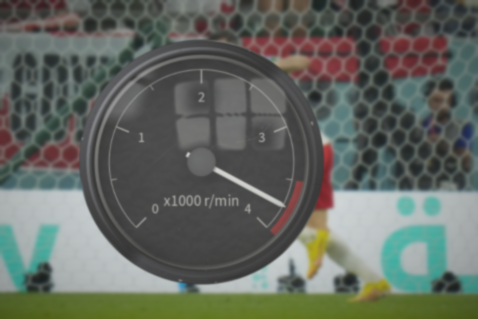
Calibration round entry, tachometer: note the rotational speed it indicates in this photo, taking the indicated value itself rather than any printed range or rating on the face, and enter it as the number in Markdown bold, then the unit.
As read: **3750** rpm
